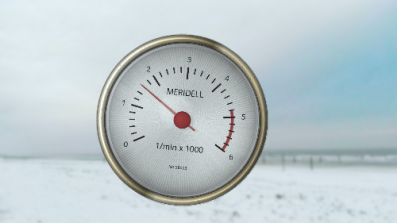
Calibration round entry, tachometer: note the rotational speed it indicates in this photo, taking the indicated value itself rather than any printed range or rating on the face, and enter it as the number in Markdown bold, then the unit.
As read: **1600** rpm
